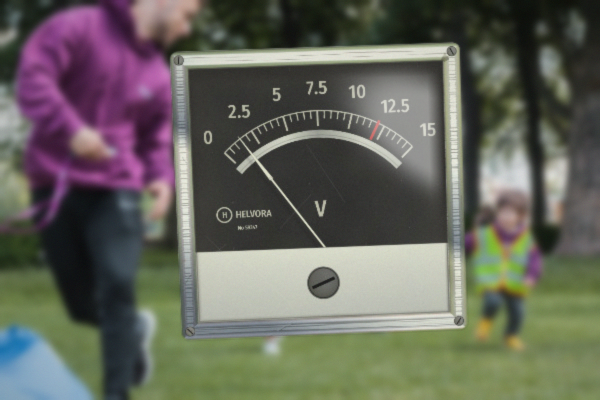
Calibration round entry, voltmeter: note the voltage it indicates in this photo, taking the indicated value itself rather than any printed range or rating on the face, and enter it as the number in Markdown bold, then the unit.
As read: **1.5** V
